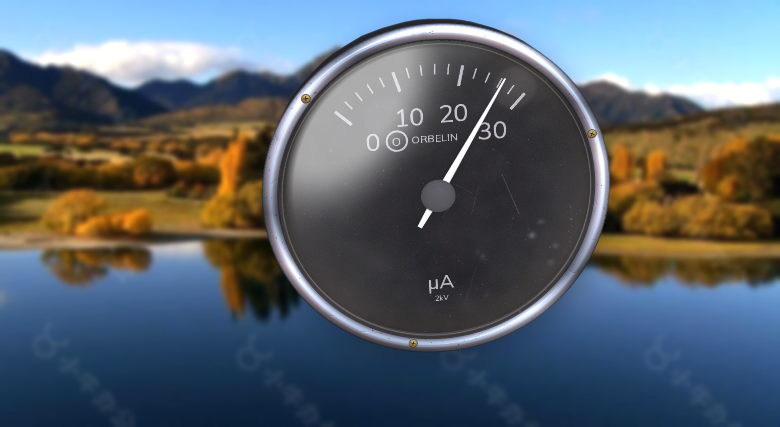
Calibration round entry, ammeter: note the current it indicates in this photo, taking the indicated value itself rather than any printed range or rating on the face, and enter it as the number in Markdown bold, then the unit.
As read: **26** µA
